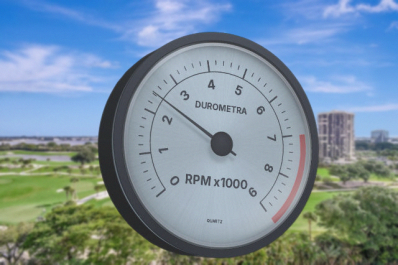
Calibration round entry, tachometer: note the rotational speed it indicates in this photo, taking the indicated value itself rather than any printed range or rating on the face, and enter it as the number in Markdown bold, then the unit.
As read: **2400** rpm
